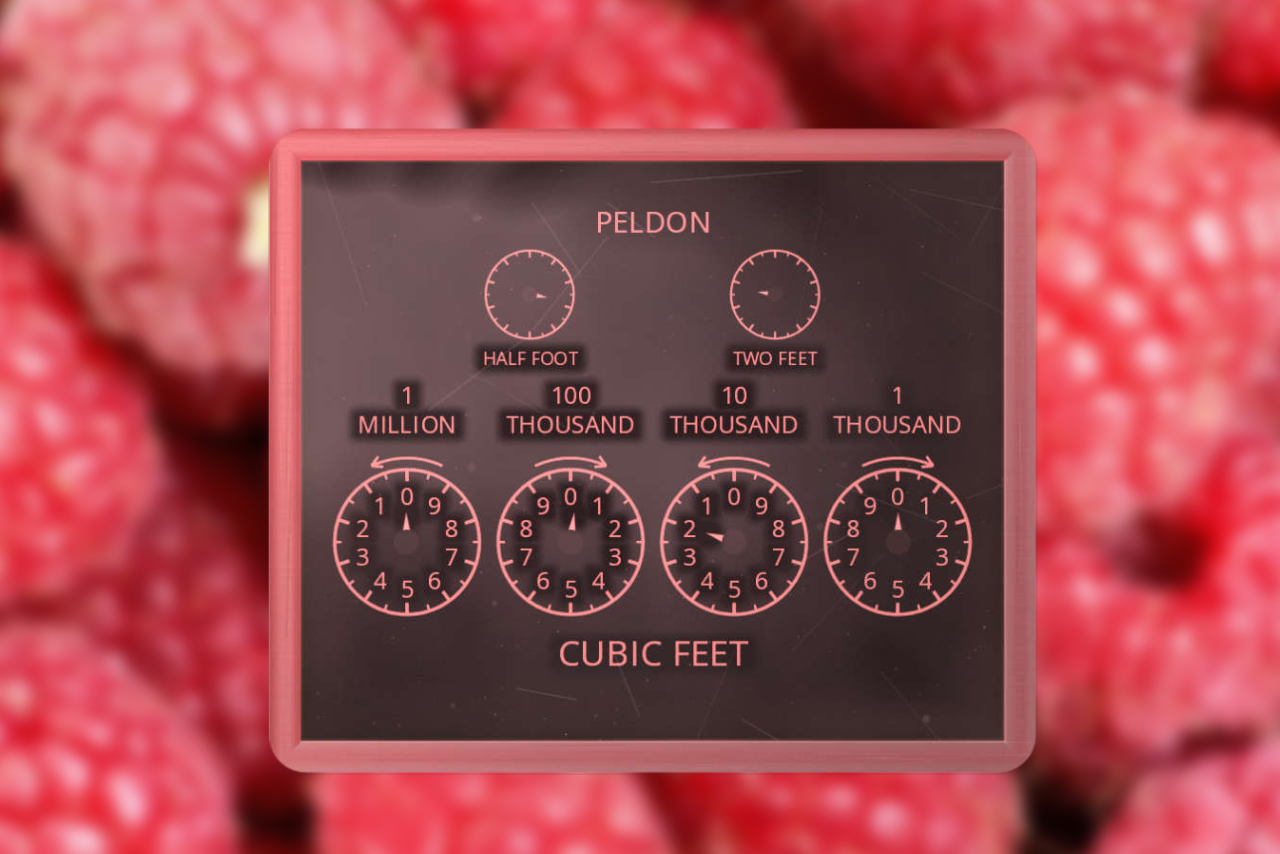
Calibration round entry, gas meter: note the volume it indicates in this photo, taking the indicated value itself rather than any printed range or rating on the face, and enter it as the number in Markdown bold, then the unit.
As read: **2000** ft³
